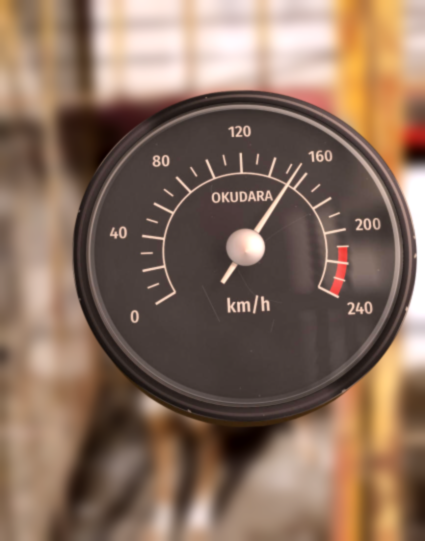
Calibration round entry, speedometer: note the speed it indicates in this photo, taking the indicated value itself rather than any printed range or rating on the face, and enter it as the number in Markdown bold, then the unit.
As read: **155** km/h
